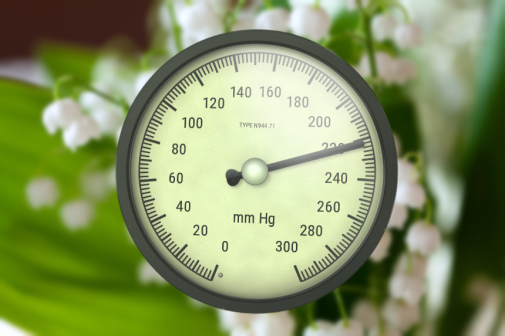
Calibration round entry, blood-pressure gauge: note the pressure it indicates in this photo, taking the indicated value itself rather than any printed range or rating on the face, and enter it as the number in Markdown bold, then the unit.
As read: **222** mmHg
